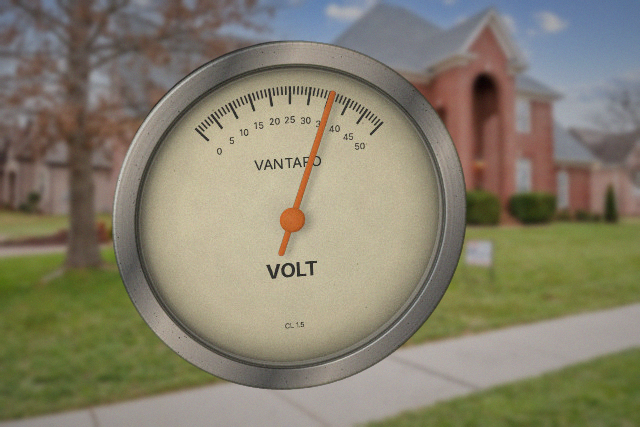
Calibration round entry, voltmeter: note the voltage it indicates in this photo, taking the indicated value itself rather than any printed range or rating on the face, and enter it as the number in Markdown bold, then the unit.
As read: **35** V
